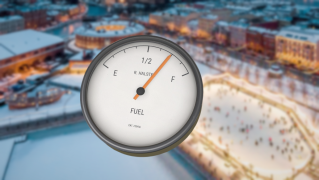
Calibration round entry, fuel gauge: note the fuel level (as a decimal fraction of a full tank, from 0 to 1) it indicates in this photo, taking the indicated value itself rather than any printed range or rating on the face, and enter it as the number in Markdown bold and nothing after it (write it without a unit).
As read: **0.75**
